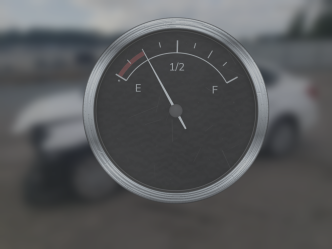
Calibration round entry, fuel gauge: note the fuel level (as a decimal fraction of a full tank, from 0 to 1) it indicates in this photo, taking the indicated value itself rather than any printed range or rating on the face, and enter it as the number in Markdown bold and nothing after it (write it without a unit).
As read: **0.25**
